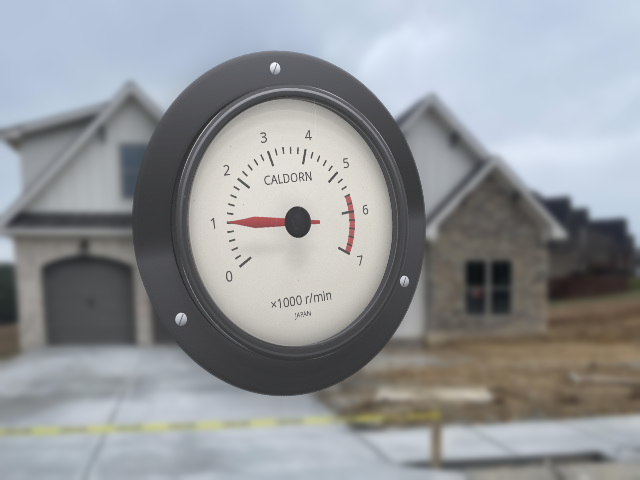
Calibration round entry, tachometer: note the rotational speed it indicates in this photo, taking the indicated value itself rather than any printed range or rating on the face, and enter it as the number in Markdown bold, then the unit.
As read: **1000** rpm
